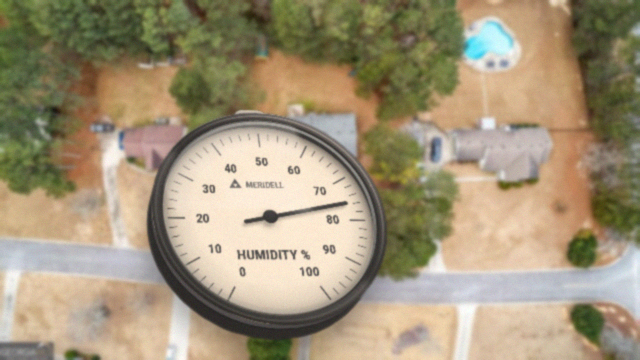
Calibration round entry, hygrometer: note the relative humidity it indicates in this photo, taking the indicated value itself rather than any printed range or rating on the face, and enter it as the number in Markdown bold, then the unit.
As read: **76** %
